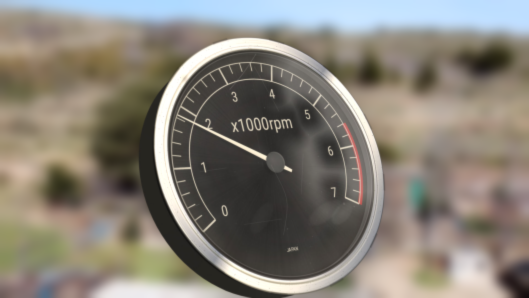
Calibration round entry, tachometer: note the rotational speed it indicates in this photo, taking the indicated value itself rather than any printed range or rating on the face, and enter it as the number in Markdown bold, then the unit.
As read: **1800** rpm
